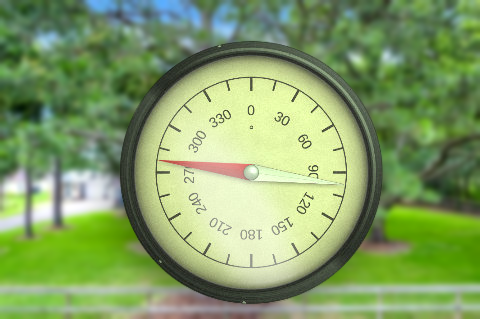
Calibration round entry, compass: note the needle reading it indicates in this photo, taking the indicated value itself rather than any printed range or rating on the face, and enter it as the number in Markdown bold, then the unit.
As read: **277.5** °
